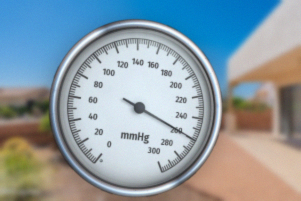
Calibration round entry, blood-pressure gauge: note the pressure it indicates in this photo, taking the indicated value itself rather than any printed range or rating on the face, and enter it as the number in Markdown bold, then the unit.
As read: **260** mmHg
